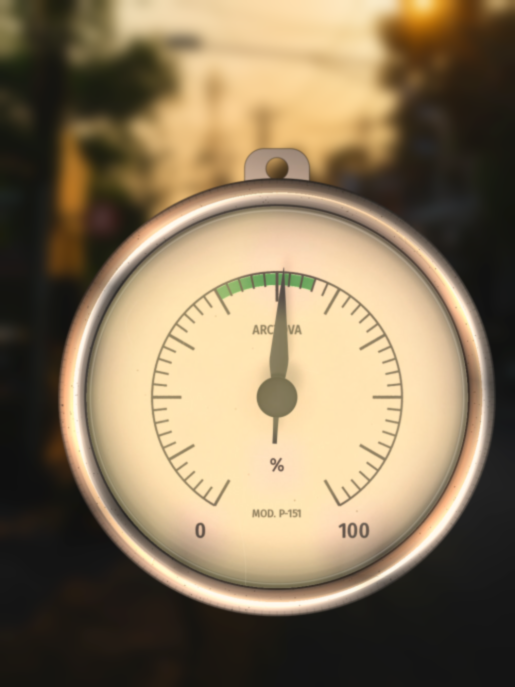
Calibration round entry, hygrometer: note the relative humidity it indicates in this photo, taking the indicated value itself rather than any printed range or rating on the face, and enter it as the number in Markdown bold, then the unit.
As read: **51** %
